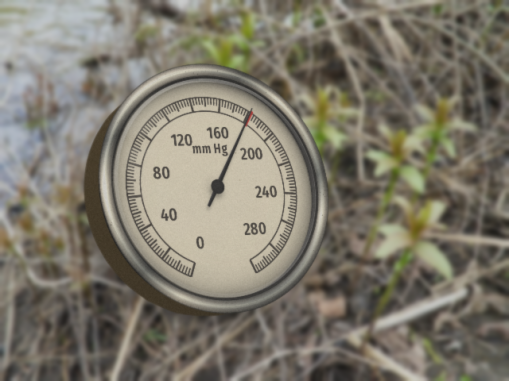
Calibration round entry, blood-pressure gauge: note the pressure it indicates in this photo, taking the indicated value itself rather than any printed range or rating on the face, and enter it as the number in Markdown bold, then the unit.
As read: **180** mmHg
